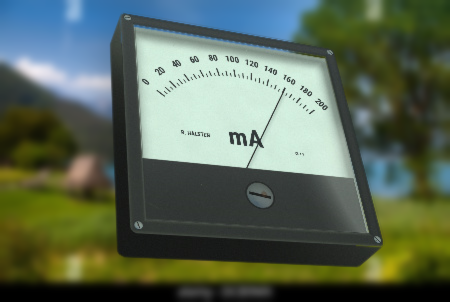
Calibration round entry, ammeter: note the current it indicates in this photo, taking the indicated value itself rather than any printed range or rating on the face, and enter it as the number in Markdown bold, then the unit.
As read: **160** mA
